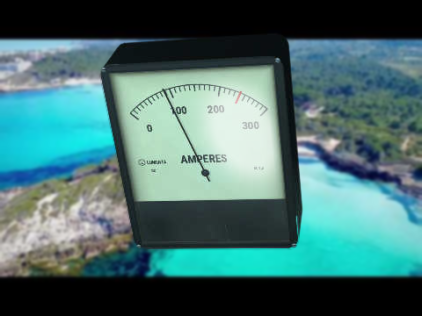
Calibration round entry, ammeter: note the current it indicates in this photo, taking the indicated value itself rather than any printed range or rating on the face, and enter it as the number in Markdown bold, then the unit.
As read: **90** A
